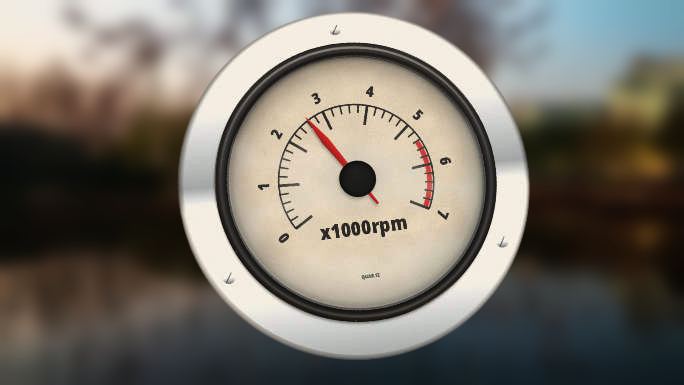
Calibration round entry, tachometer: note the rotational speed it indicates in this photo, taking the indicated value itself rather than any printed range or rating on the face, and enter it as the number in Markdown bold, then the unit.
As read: **2600** rpm
